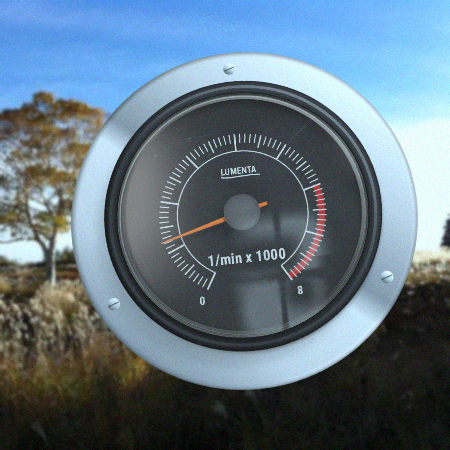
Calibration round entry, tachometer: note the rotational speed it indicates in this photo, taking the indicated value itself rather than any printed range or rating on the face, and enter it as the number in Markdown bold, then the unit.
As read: **1200** rpm
